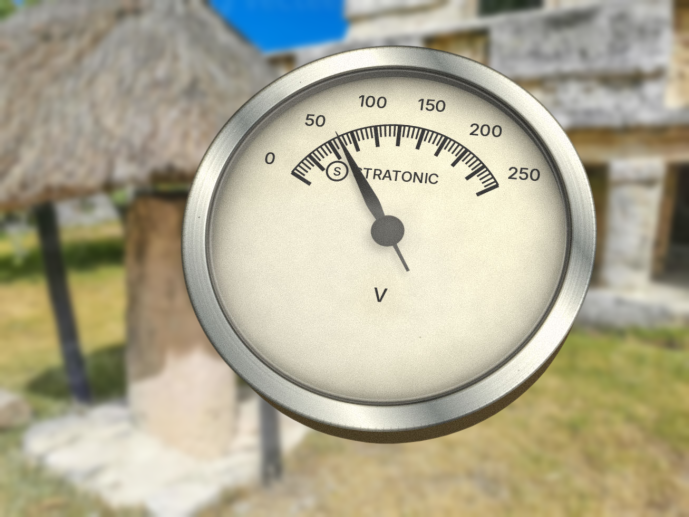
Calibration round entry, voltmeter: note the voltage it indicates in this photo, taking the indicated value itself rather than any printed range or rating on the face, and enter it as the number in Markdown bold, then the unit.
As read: **60** V
